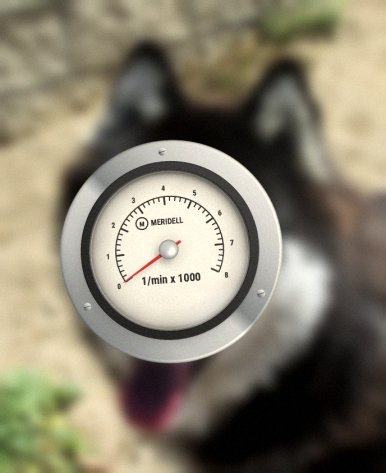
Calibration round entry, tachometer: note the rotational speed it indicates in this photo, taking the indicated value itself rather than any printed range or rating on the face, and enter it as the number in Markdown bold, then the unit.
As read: **0** rpm
